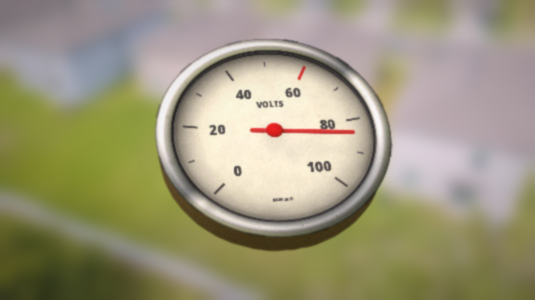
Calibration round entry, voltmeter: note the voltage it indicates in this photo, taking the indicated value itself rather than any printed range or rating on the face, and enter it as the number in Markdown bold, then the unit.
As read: **85** V
